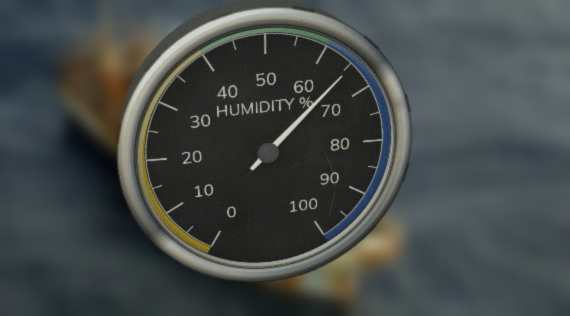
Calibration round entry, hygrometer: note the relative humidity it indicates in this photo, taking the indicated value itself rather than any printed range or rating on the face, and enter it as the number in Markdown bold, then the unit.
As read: **65** %
